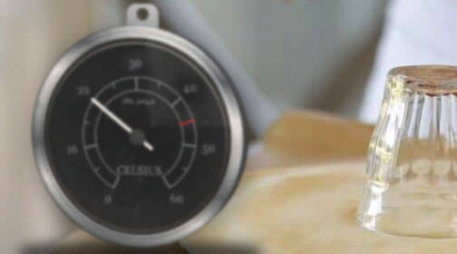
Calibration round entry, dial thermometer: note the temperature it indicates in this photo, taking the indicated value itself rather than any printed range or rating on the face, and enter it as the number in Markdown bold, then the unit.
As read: **20** °C
